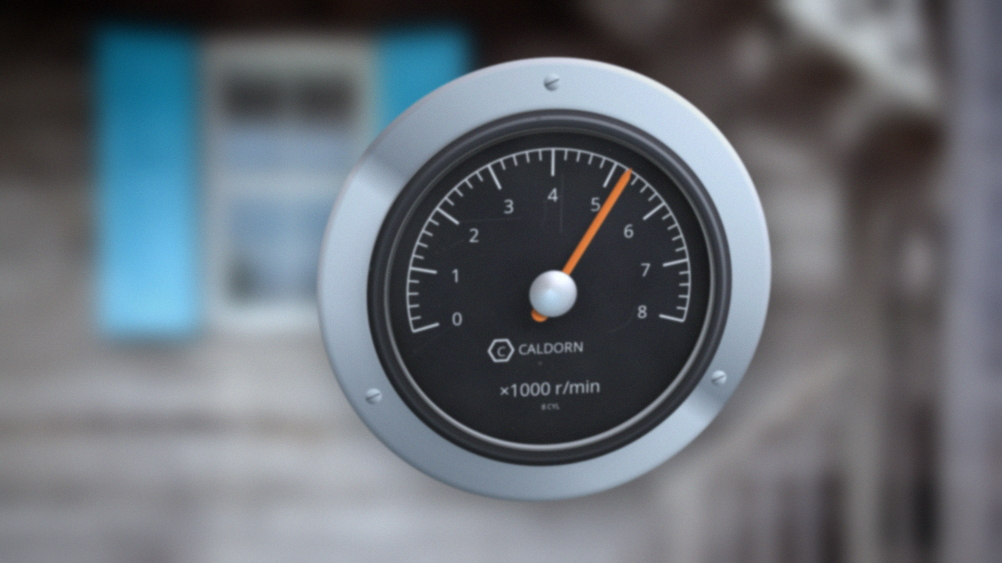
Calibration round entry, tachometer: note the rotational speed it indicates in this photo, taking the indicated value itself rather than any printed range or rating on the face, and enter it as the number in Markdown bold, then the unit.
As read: **5200** rpm
